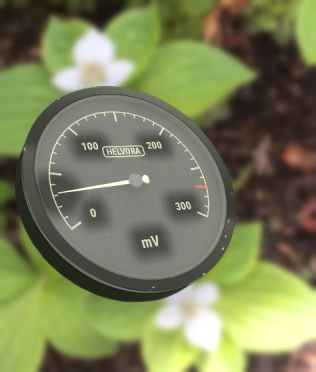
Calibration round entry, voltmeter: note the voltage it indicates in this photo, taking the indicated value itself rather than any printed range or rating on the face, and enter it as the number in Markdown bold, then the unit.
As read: **30** mV
